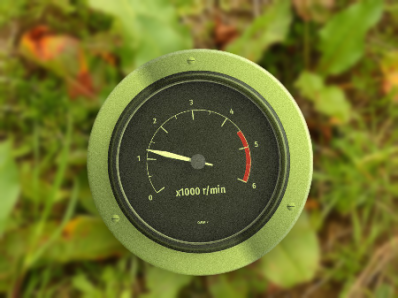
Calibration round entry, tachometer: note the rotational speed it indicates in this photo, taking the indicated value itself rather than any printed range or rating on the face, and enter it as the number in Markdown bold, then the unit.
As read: **1250** rpm
